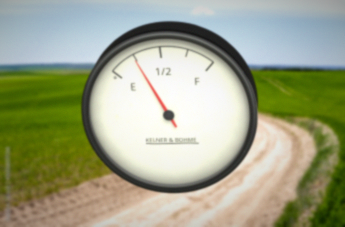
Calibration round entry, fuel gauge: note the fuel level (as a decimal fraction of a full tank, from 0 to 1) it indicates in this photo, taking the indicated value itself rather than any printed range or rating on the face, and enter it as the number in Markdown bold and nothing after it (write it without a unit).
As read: **0.25**
